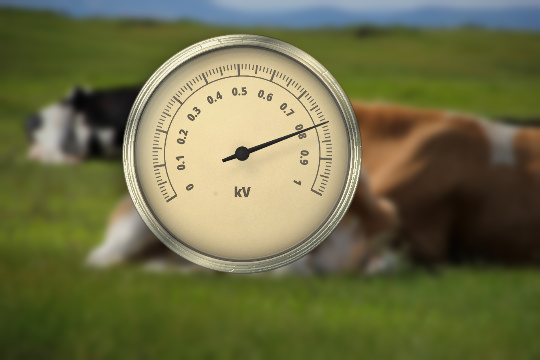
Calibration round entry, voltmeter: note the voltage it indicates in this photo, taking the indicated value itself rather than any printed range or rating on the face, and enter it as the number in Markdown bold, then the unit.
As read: **0.8** kV
